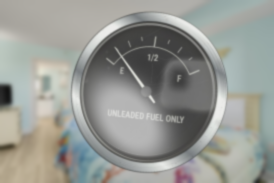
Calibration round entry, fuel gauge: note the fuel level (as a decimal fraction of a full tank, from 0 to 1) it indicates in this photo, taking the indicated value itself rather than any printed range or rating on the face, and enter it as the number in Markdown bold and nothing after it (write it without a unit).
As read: **0.125**
